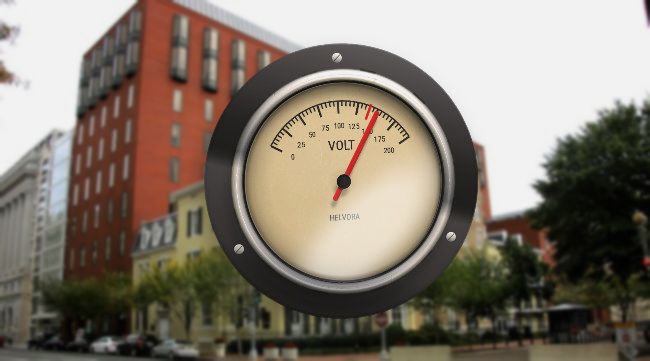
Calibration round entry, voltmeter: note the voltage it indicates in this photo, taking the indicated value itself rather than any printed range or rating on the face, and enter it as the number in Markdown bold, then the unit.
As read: **150** V
